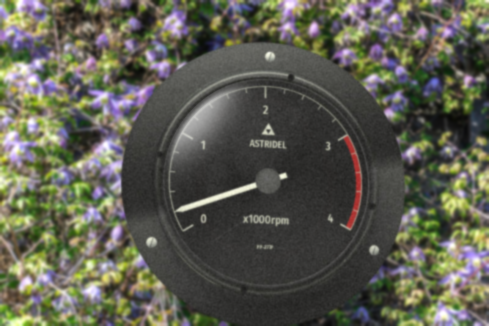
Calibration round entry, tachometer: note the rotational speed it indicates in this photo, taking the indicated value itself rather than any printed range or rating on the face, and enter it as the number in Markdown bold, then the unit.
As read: **200** rpm
